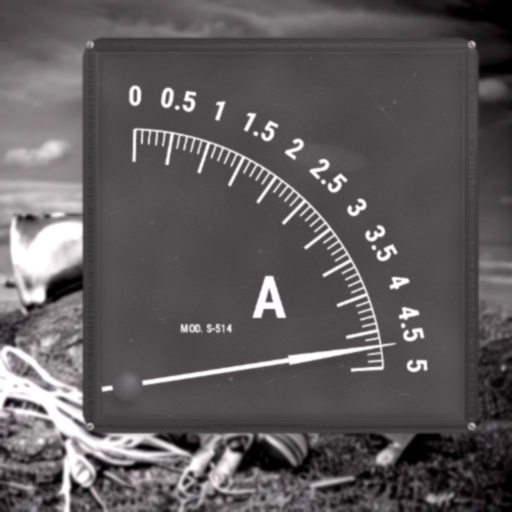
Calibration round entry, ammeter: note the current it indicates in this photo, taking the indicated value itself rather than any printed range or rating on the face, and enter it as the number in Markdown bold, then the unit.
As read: **4.7** A
